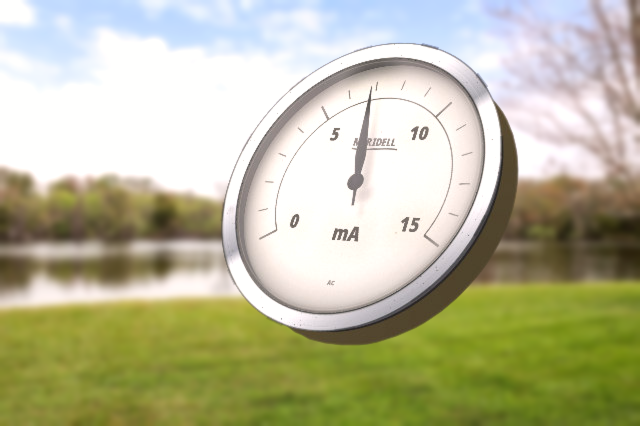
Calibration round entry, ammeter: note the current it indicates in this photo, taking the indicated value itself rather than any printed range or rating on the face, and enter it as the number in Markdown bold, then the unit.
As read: **7** mA
